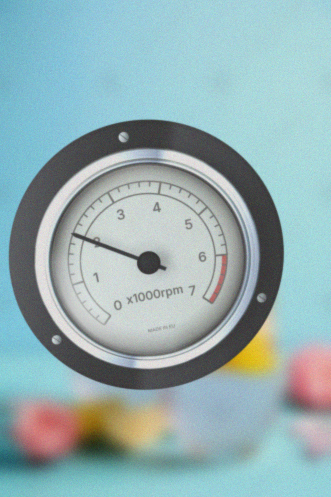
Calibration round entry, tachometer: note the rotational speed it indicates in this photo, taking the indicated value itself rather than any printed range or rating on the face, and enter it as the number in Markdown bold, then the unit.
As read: **2000** rpm
